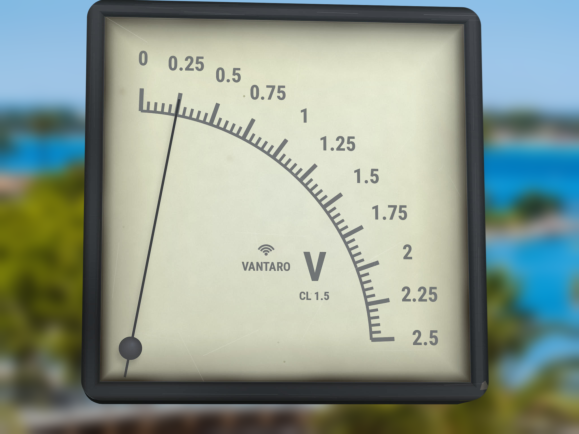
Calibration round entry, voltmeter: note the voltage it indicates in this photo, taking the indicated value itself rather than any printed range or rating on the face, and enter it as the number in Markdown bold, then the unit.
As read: **0.25** V
